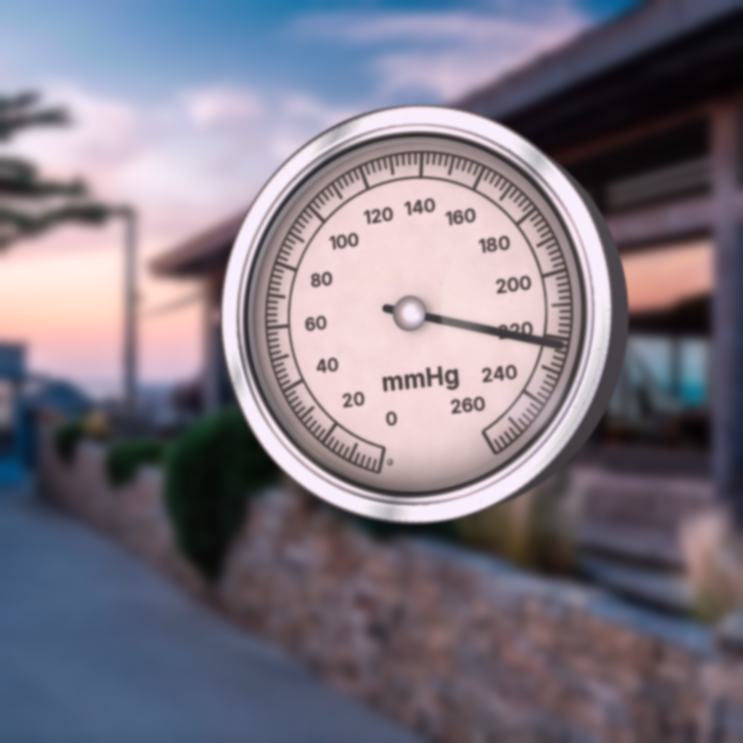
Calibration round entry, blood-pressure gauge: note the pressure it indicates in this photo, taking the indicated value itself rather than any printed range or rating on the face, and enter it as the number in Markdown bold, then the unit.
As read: **222** mmHg
